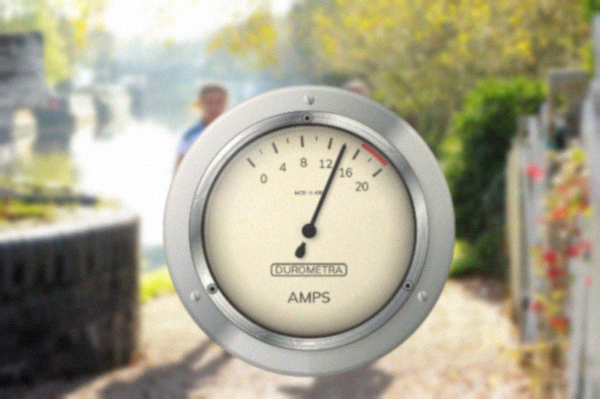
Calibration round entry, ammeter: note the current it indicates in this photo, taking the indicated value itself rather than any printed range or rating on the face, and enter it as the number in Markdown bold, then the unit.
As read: **14** A
